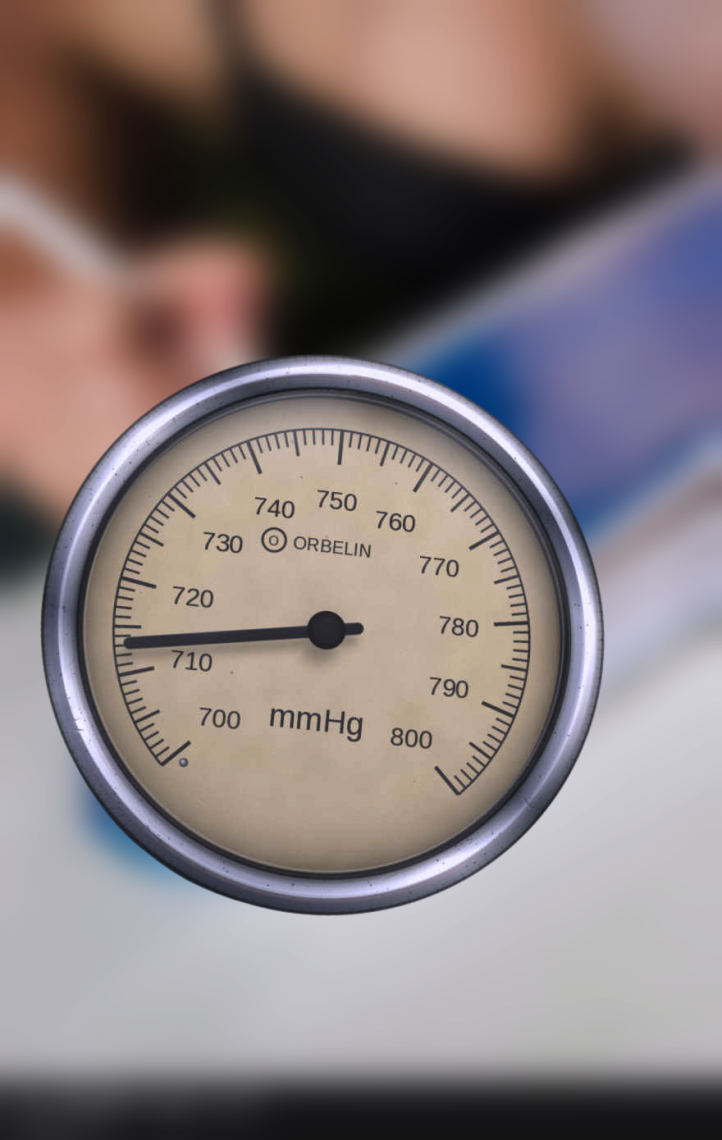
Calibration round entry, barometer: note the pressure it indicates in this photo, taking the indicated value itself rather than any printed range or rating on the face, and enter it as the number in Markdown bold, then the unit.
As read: **713** mmHg
